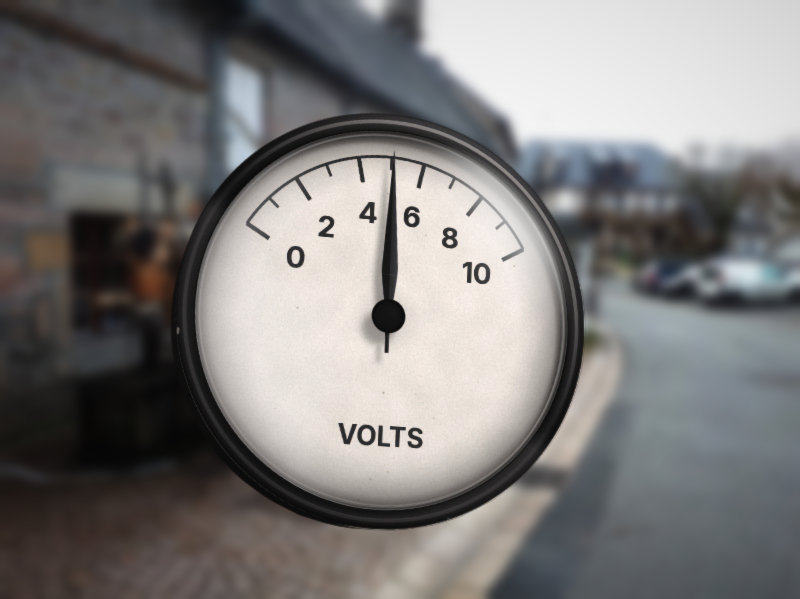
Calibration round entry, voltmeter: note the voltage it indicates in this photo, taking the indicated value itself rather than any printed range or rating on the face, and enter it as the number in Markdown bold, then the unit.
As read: **5** V
